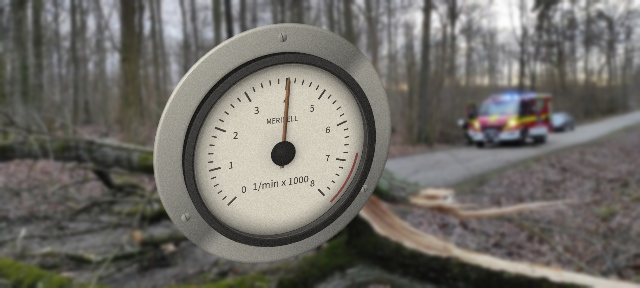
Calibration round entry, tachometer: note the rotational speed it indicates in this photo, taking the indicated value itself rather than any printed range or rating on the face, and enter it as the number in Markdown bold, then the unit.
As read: **4000** rpm
